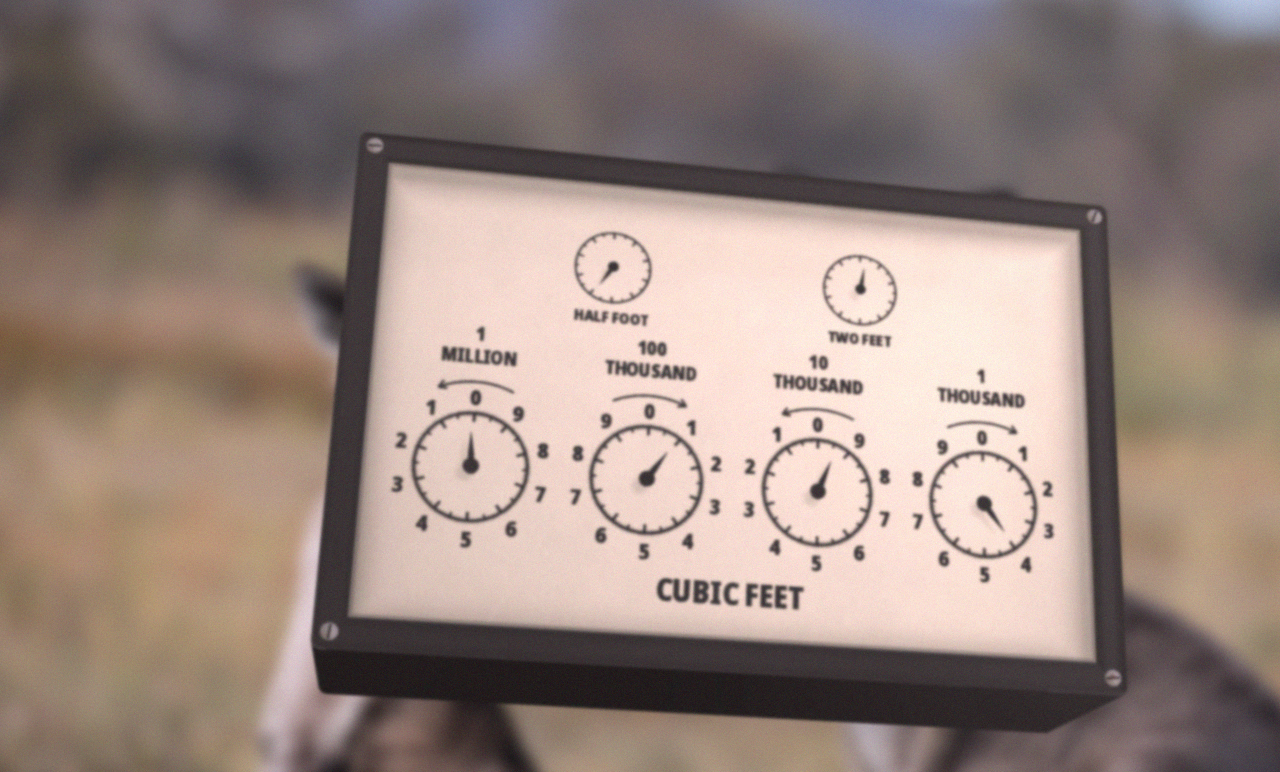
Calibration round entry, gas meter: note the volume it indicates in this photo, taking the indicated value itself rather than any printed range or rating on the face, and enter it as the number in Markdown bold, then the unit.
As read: **9400** ft³
